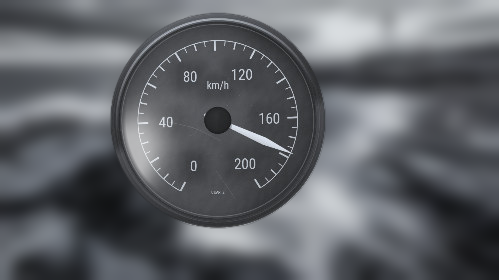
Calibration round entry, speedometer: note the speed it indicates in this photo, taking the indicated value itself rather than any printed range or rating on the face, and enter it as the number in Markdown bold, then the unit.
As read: **177.5** km/h
